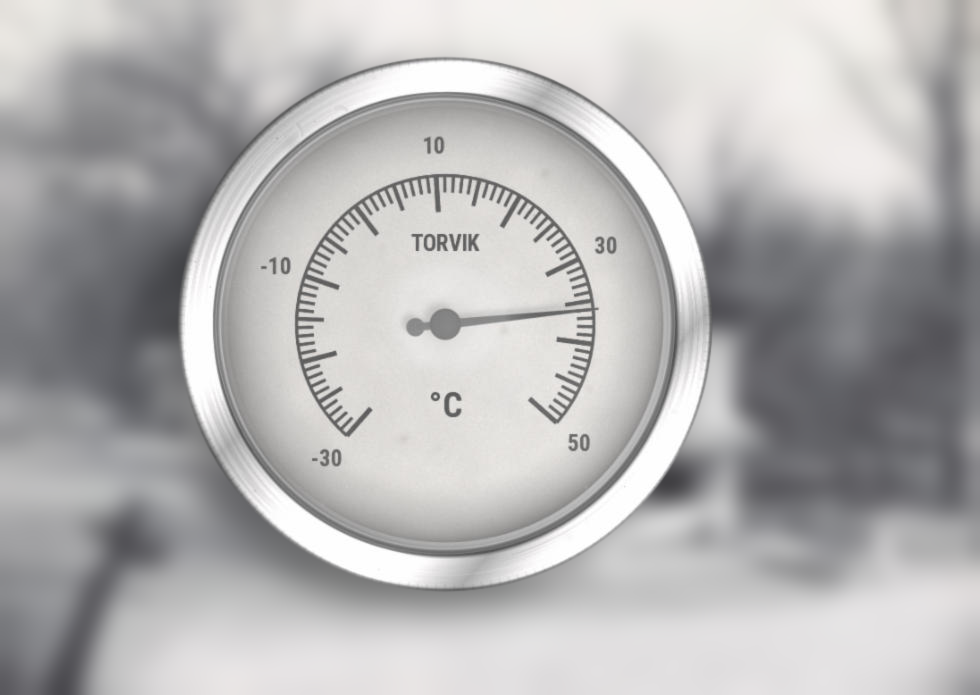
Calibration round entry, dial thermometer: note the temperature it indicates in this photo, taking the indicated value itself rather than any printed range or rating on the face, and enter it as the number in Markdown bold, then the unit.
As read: **36** °C
